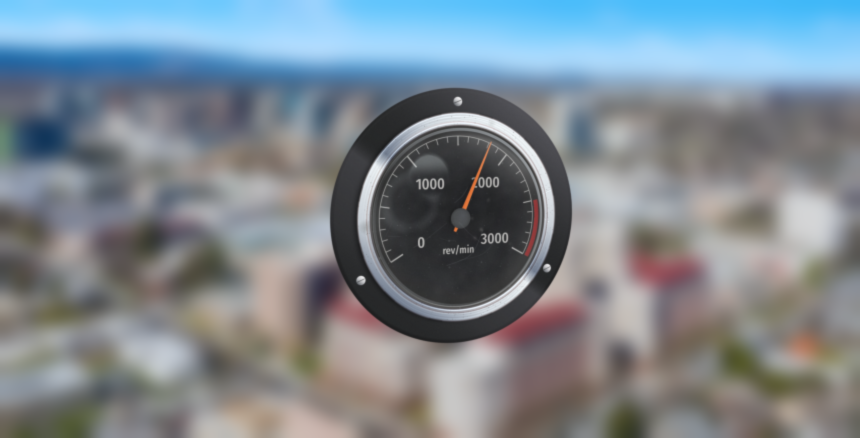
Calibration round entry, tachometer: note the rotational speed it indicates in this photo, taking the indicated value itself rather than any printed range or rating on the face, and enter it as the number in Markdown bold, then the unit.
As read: **1800** rpm
